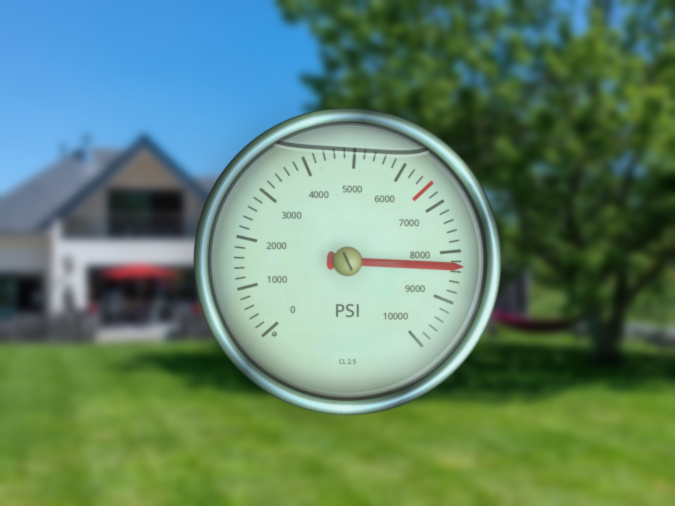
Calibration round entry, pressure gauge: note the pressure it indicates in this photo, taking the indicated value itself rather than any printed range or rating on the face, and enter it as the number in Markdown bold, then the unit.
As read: **8300** psi
